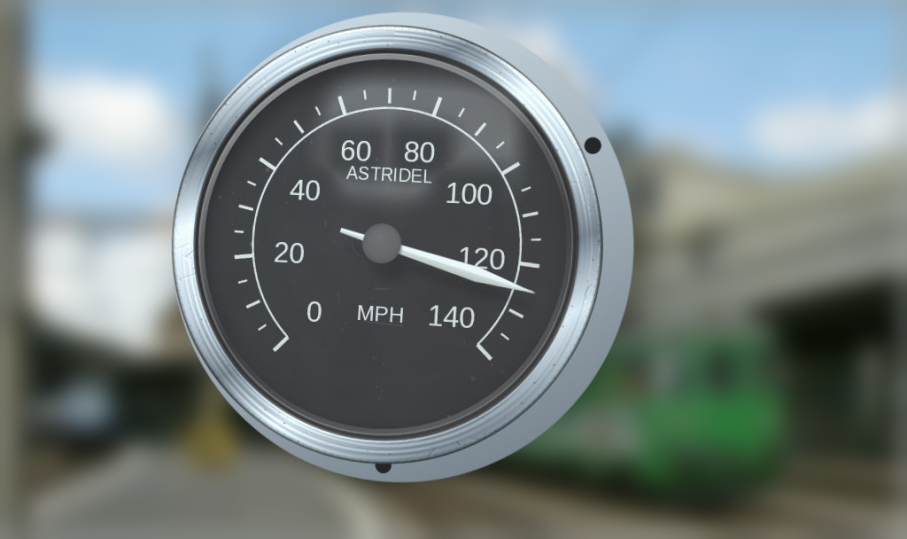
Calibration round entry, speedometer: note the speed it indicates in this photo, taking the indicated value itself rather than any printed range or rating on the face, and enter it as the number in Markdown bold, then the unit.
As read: **125** mph
